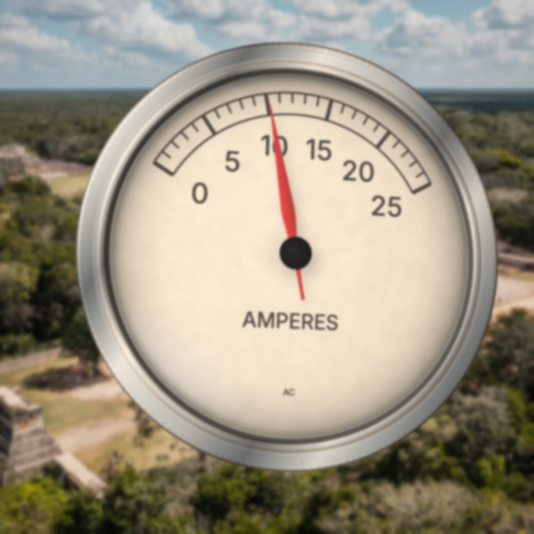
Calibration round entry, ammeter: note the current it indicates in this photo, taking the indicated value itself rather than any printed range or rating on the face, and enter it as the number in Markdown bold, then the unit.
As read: **10** A
